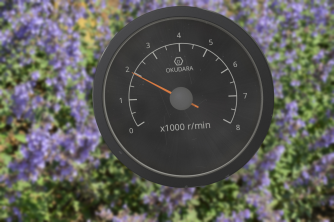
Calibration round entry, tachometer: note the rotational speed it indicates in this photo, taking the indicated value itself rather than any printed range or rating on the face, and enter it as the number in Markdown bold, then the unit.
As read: **2000** rpm
